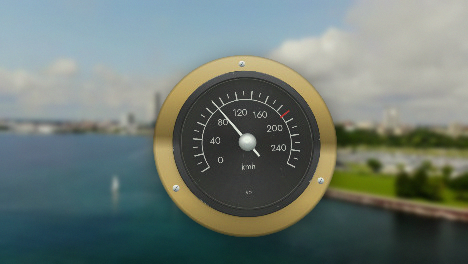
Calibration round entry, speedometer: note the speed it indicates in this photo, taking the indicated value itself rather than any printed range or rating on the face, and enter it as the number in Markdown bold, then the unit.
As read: **90** km/h
